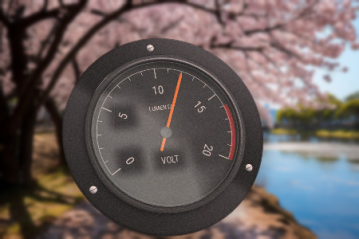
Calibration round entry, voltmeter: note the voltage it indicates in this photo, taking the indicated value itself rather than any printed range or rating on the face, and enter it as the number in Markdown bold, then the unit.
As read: **12** V
